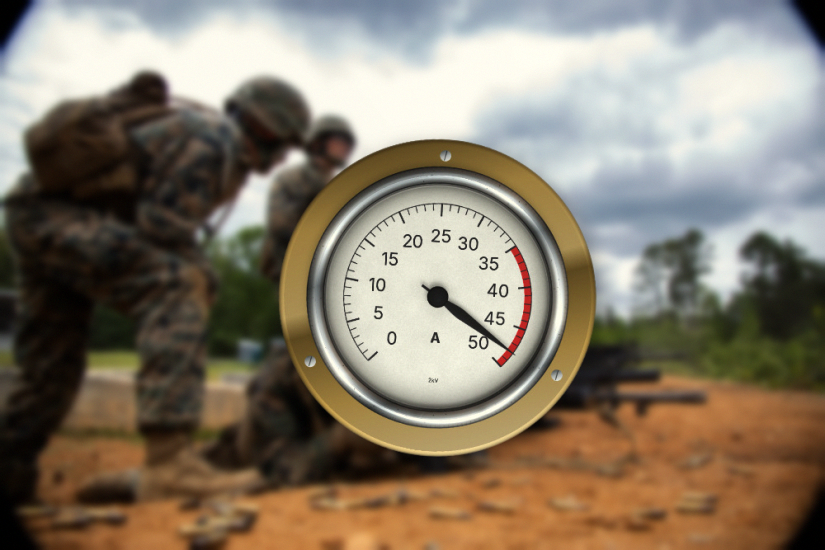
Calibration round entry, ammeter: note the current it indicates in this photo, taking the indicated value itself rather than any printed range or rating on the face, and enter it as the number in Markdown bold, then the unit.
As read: **48** A
